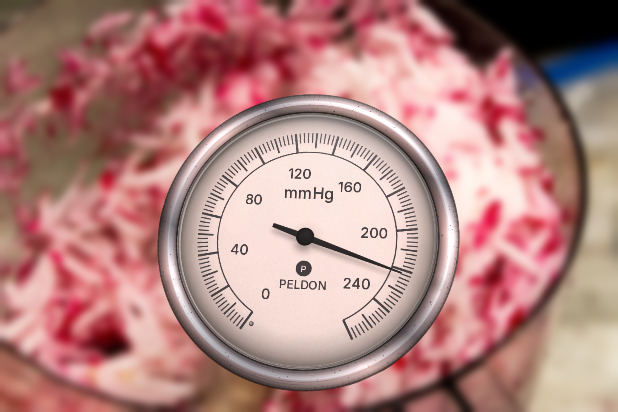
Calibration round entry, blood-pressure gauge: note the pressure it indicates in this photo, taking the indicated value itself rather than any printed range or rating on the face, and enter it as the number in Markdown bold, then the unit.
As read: **222** mmHg
